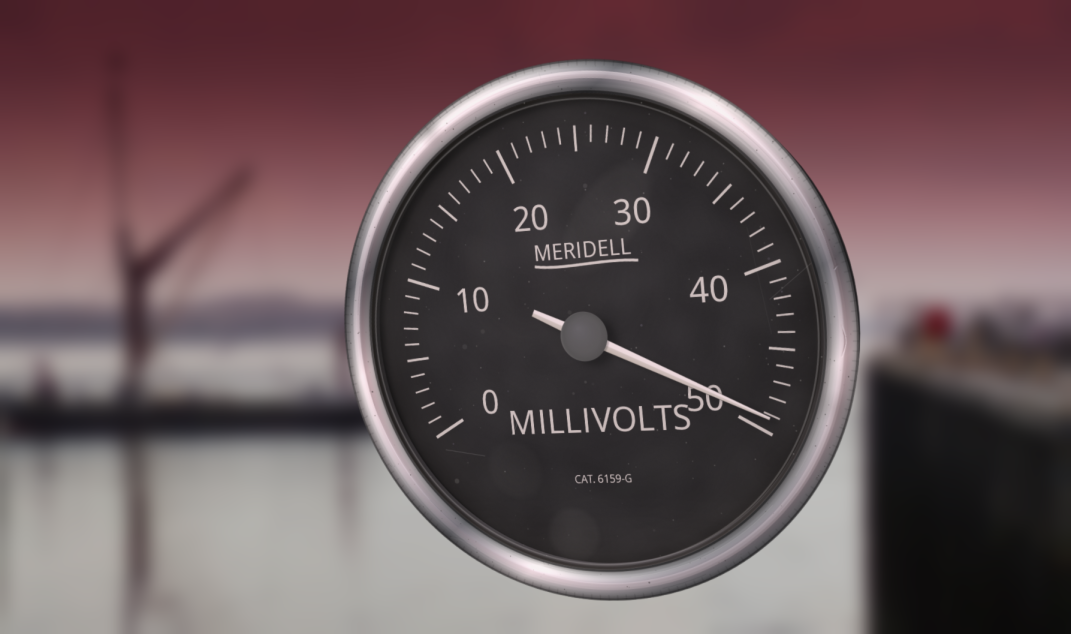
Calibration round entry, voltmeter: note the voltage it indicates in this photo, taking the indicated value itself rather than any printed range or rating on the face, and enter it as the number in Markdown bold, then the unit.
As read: **49** mV
